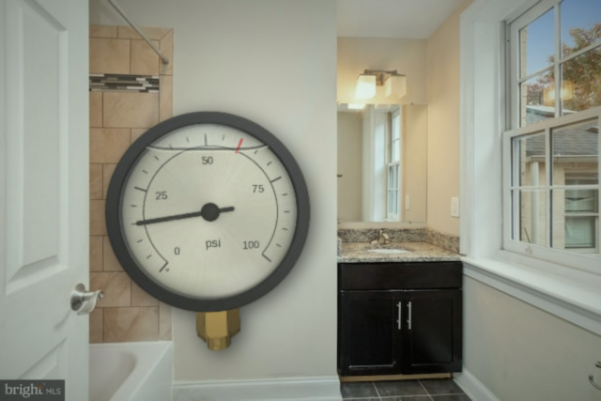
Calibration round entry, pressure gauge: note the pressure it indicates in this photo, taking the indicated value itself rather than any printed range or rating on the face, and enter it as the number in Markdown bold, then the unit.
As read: **15** psi
